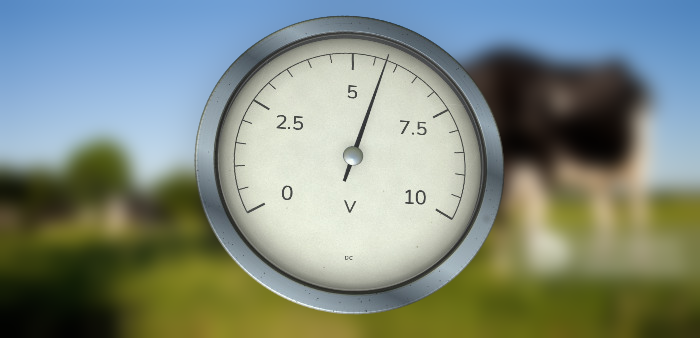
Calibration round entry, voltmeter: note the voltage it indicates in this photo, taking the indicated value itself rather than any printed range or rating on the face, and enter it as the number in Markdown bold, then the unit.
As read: **5.75** V
